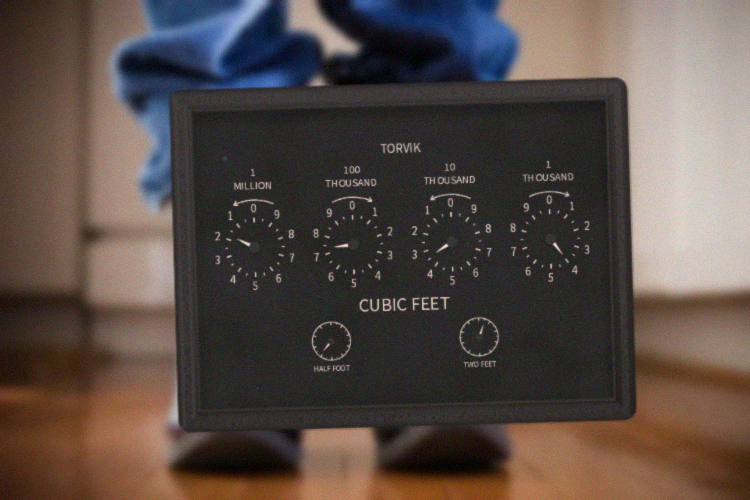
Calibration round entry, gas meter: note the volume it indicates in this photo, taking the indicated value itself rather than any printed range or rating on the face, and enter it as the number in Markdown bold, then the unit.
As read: **173400** ft³
